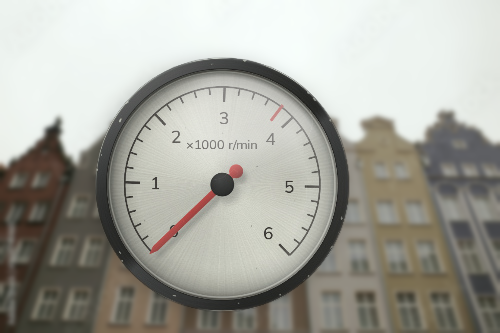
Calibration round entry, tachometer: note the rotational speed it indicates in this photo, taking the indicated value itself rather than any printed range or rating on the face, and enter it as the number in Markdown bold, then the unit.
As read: **0** rpm
